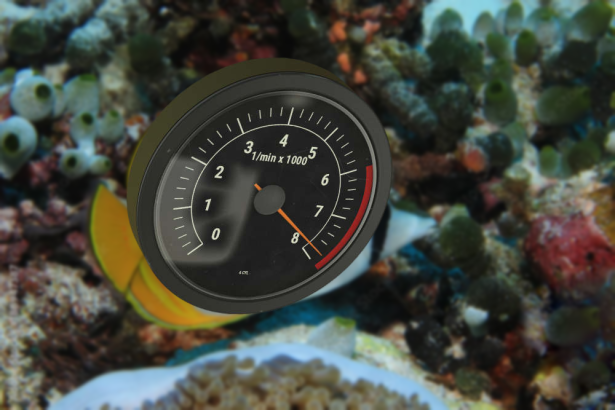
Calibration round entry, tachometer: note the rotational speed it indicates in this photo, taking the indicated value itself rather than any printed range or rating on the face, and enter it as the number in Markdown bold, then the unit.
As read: **7800** rpm
